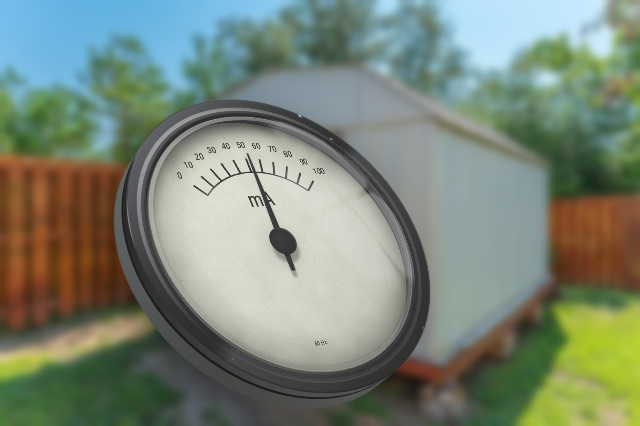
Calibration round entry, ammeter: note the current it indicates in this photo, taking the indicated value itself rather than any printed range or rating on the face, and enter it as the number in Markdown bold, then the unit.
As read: **50** mA
